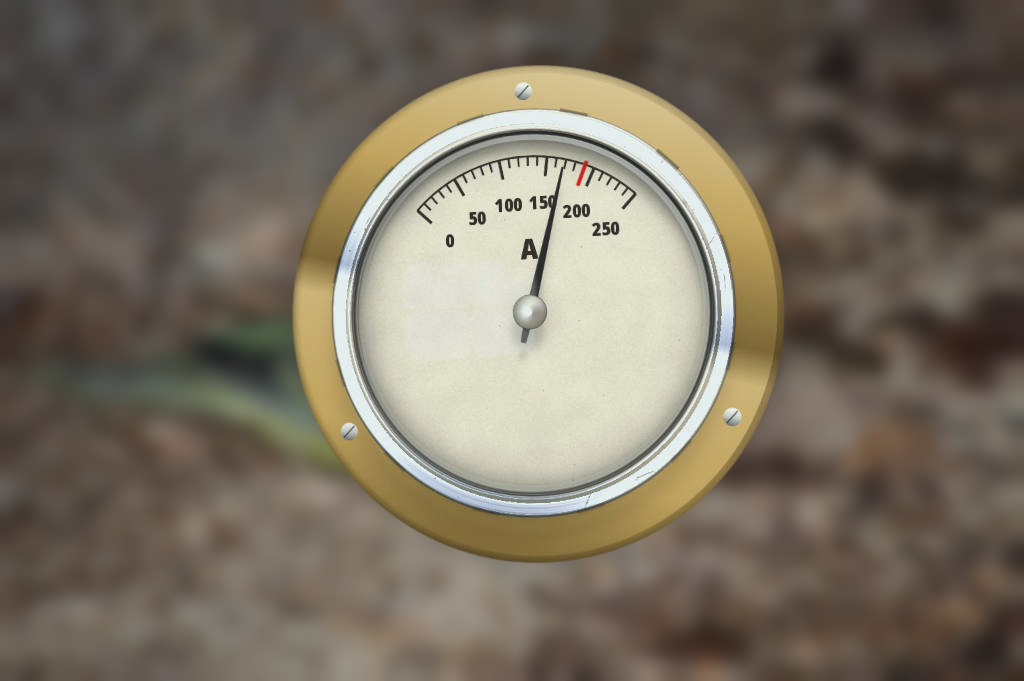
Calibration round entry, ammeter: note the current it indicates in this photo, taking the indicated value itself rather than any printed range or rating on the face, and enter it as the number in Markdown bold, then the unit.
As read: **170** A
